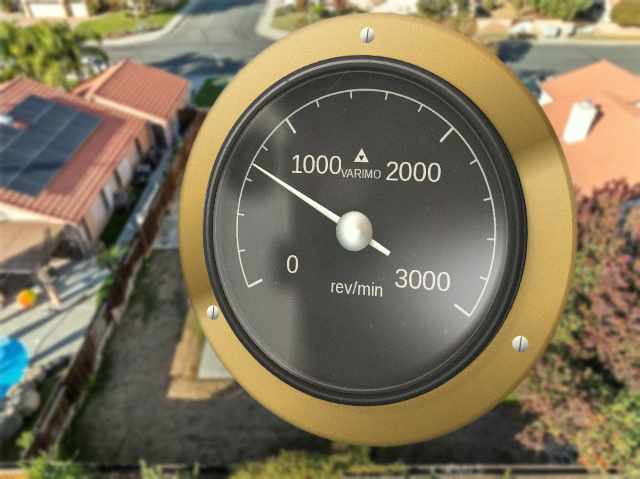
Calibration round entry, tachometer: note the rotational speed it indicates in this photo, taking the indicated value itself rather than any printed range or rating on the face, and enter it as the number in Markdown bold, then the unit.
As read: **700** rpm
